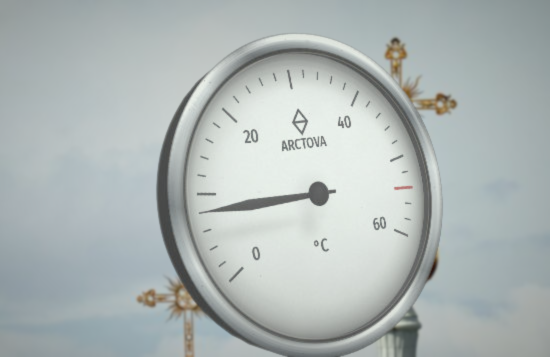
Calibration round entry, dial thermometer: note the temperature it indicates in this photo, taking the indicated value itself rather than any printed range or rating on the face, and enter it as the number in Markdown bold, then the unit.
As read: **8** °C
